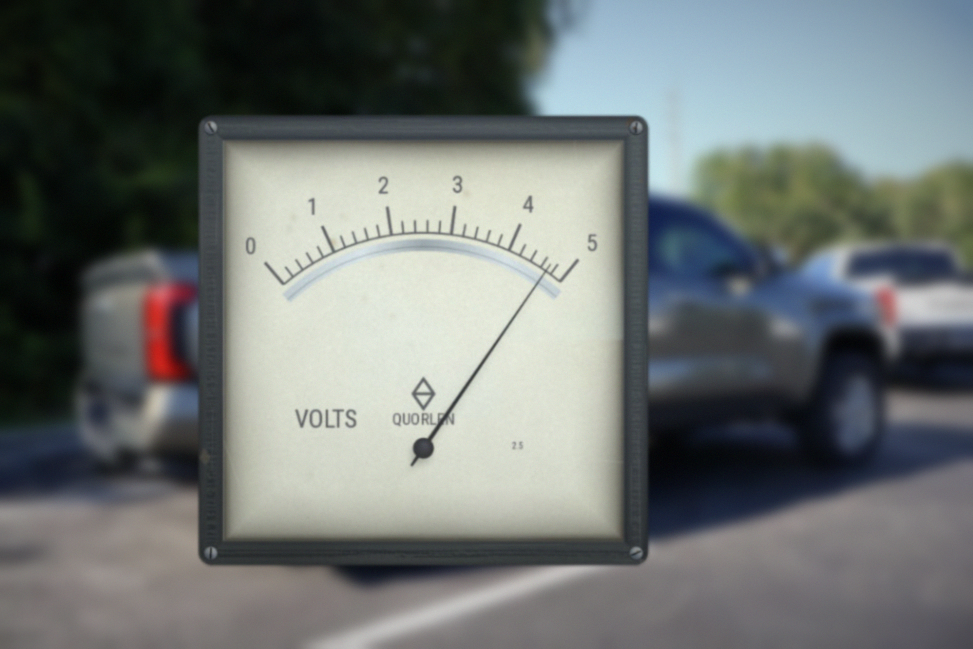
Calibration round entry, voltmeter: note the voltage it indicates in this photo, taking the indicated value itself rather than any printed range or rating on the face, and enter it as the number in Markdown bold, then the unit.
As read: **4.7** V
